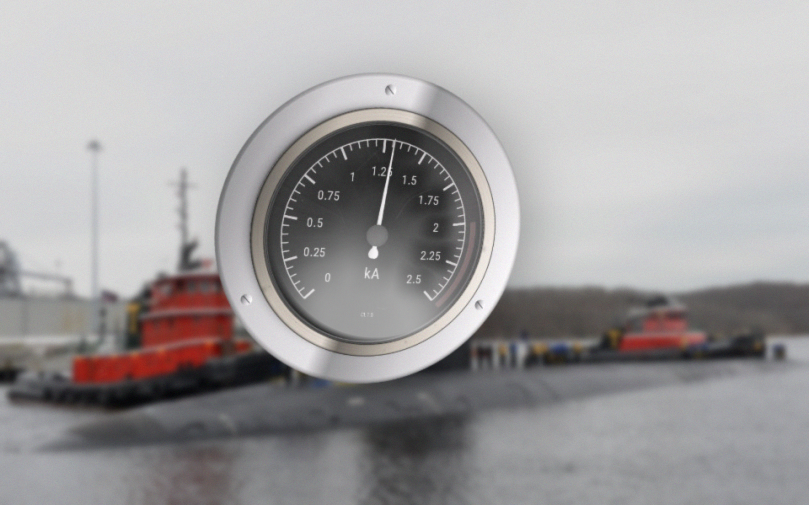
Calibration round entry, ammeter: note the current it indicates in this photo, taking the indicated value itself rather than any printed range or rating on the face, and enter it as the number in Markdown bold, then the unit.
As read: **1.3** kA
